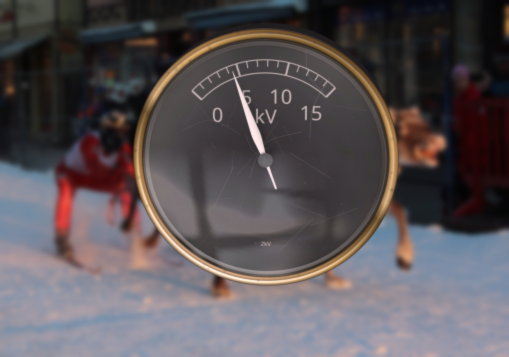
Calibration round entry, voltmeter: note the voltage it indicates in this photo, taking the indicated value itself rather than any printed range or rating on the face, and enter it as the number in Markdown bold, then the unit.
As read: **4.5** kV
